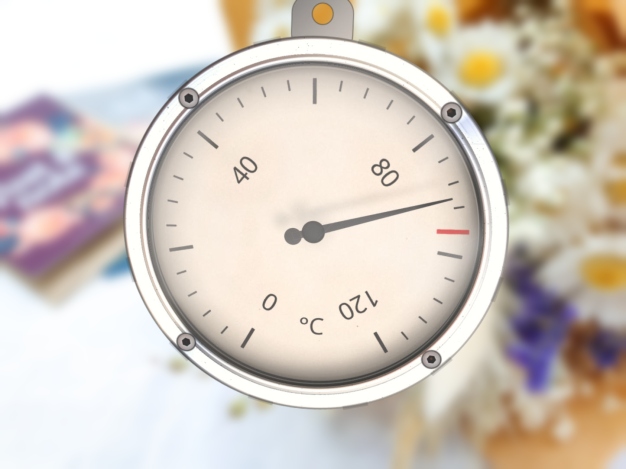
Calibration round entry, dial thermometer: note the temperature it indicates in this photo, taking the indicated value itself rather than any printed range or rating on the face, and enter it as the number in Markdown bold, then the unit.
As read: **90** °C
